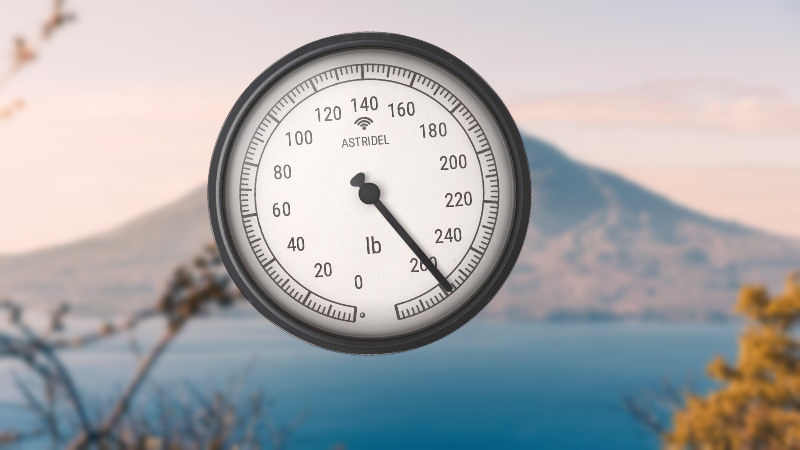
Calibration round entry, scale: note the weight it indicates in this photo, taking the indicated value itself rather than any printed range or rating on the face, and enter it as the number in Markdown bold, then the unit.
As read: **258** lb
